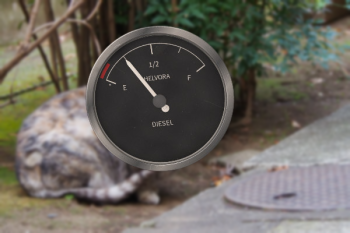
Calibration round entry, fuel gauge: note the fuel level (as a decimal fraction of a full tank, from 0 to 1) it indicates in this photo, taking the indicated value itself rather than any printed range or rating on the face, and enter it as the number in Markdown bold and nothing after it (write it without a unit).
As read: **0.25**
